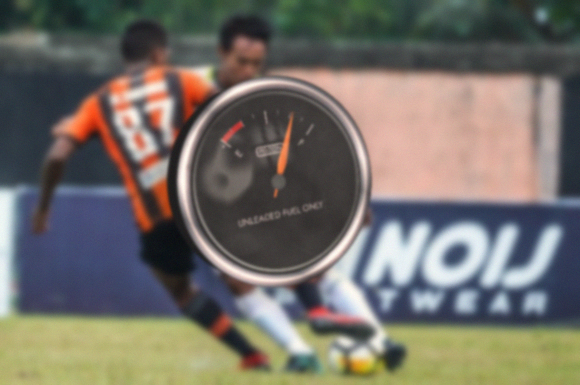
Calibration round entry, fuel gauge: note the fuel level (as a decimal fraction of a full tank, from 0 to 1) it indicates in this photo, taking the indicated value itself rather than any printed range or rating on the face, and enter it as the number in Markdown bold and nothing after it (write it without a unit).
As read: **0.75**
